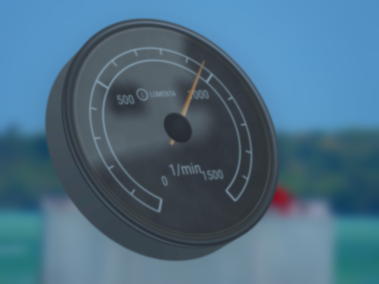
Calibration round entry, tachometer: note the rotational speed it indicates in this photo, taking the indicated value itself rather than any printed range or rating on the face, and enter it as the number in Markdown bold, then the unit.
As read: **950** rpm
